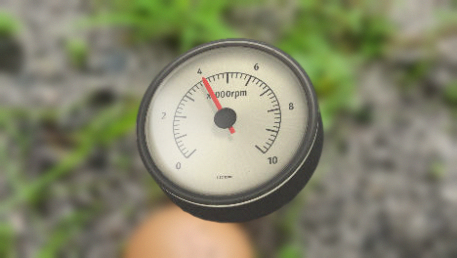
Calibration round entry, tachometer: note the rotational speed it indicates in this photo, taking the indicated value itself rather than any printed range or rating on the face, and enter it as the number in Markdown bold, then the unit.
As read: **4000** rpm
